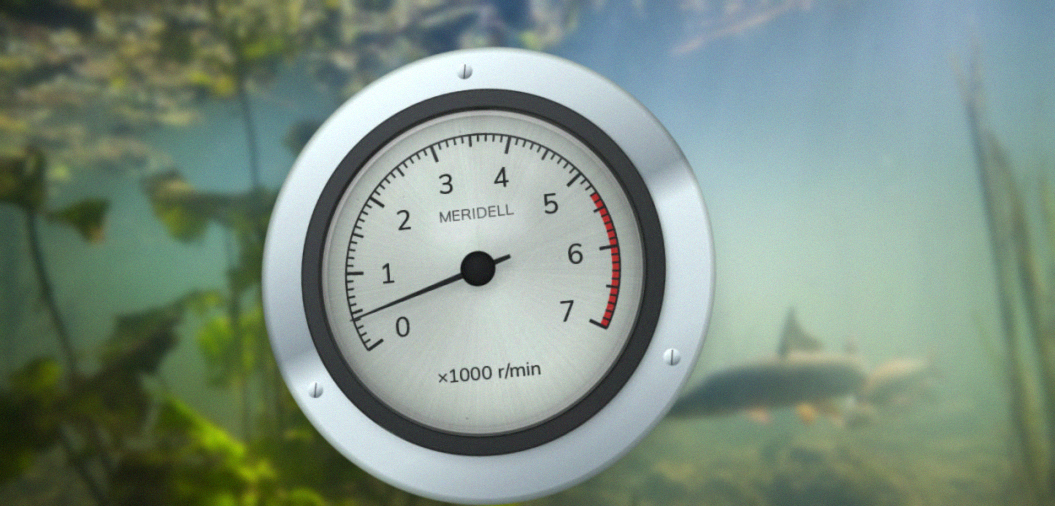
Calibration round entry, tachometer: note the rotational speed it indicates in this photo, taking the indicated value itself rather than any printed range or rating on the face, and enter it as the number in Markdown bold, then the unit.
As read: **400** rpm
